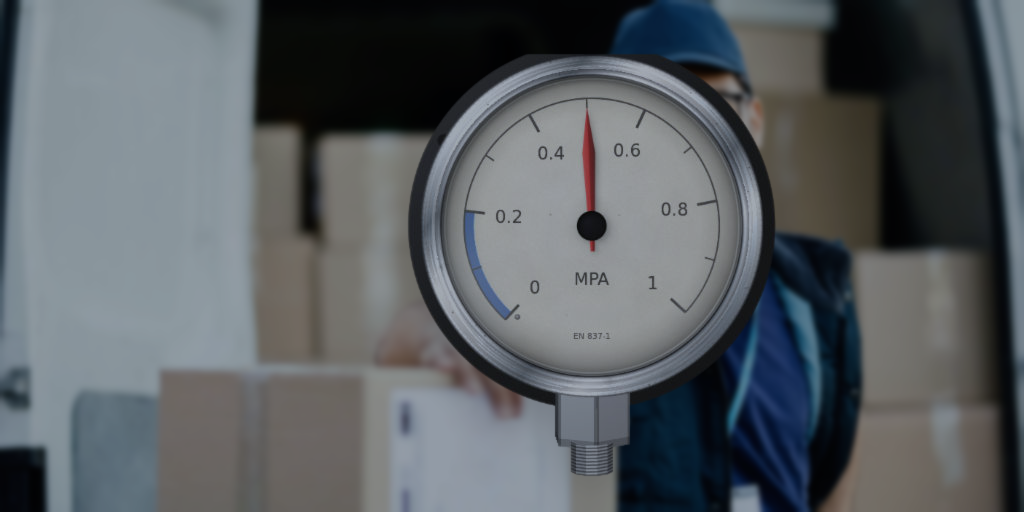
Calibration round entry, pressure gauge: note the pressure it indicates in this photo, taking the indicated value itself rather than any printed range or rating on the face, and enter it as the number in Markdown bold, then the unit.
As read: **0.5** MPa
